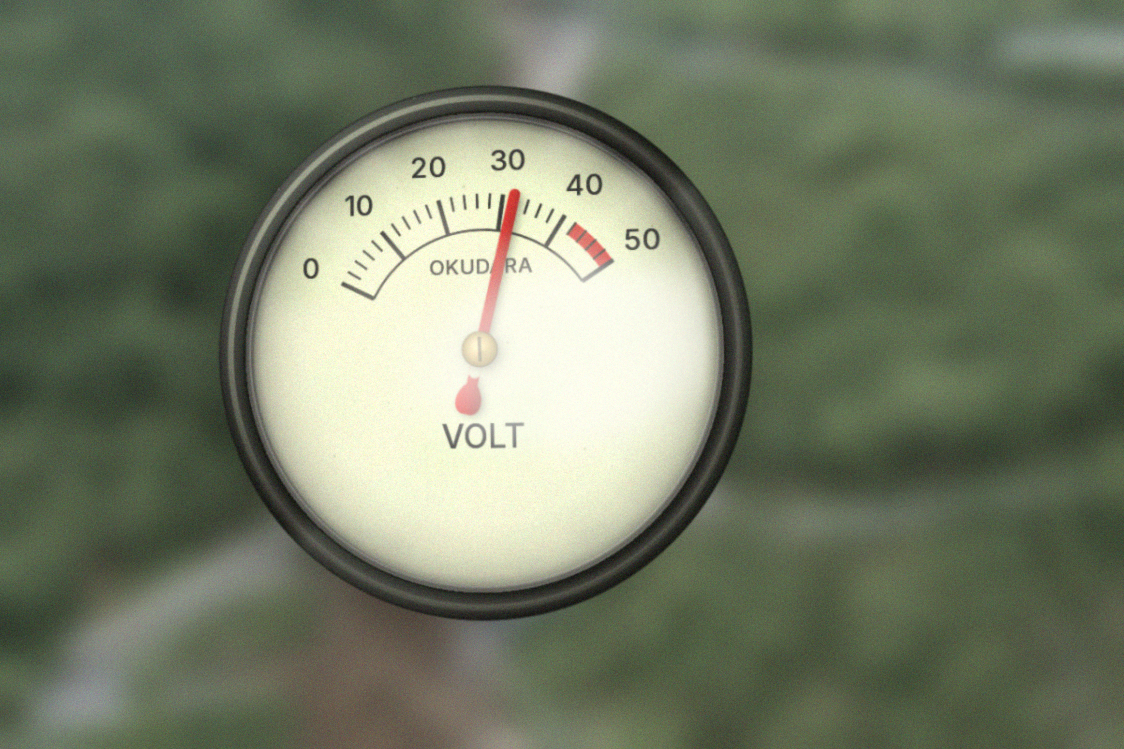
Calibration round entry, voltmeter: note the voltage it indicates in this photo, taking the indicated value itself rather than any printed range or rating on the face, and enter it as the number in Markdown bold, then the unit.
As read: **32** V
